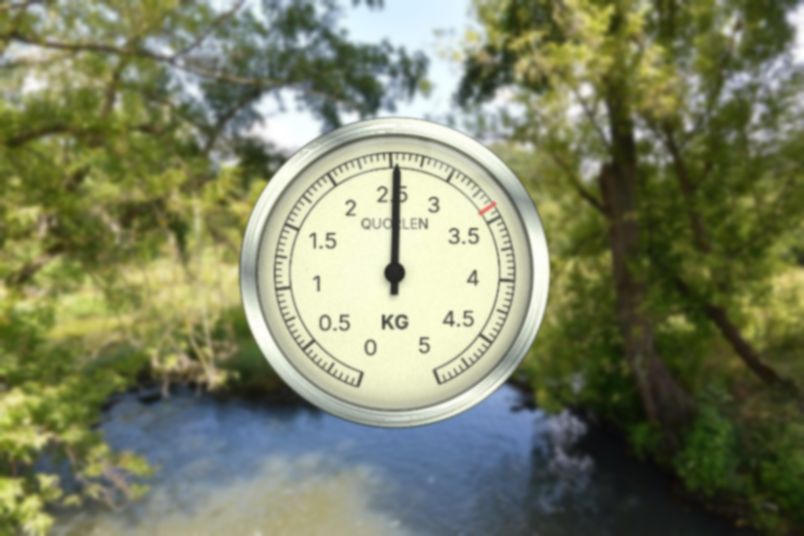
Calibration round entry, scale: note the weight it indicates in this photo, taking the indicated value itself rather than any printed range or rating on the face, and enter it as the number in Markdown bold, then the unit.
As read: **2.55** kg
